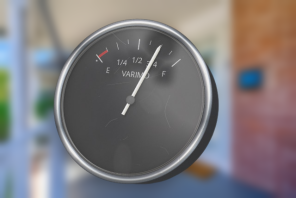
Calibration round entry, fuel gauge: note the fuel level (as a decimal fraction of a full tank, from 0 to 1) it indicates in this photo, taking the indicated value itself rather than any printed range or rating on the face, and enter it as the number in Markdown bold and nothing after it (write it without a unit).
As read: **0.75**
